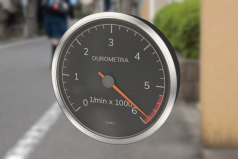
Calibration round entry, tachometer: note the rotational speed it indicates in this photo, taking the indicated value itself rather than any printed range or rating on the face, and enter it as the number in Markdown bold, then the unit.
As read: **5800** rpm
